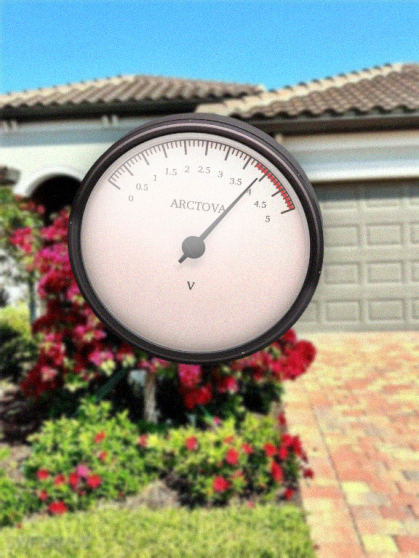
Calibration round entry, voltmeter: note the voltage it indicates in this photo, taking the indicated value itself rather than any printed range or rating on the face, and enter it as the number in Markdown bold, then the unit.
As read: **3.9** V
